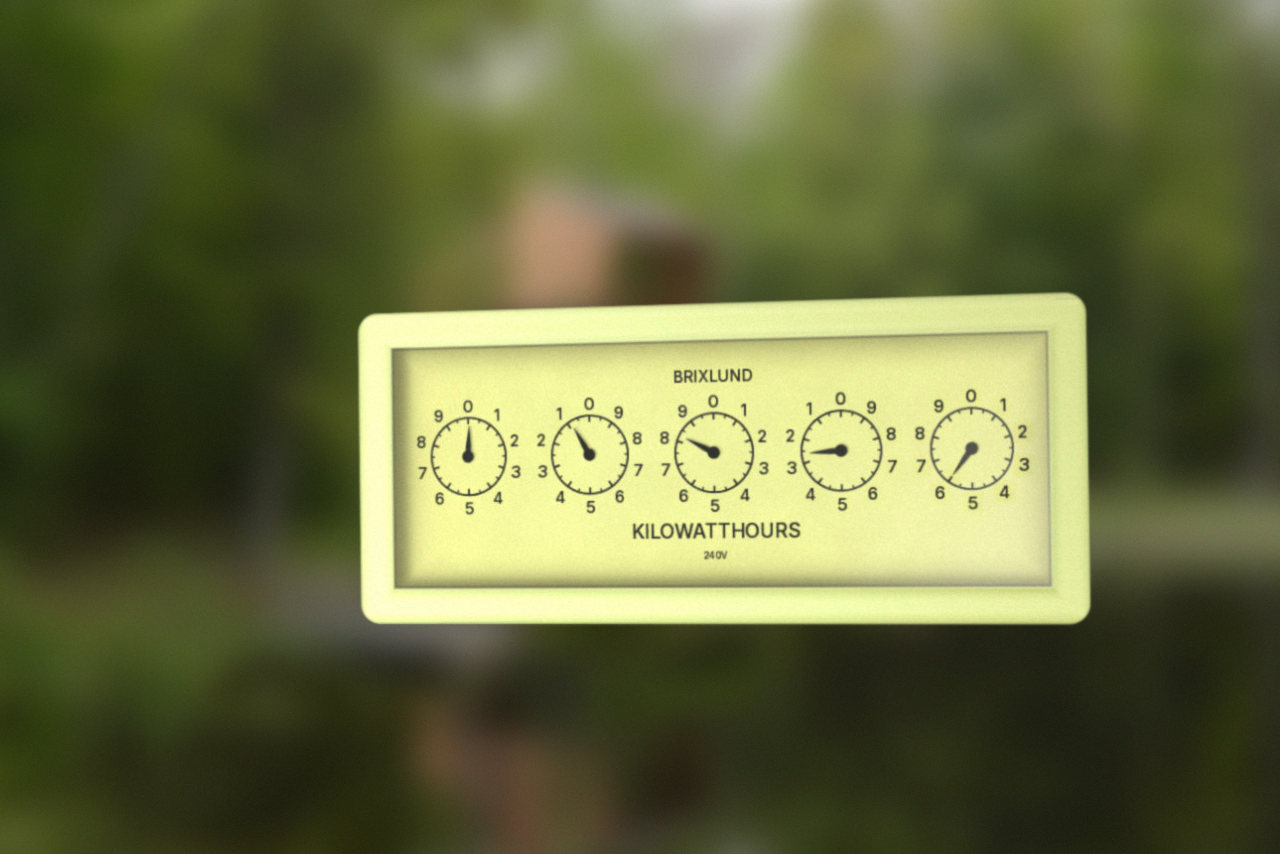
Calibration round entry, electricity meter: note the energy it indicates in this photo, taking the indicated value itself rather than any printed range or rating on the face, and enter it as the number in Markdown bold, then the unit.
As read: **826** kWh
